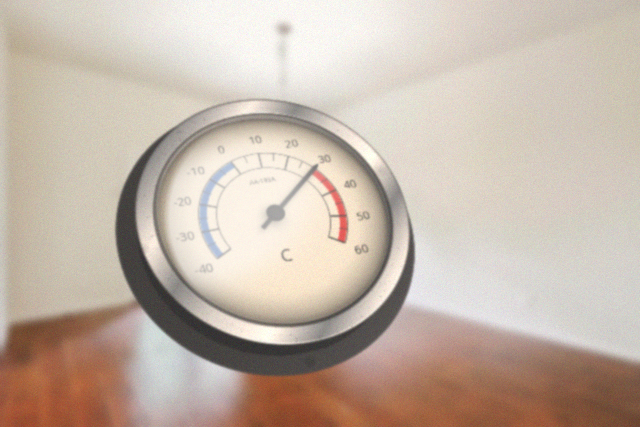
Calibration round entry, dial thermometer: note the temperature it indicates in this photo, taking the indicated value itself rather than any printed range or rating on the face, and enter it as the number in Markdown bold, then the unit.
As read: **30** °C
